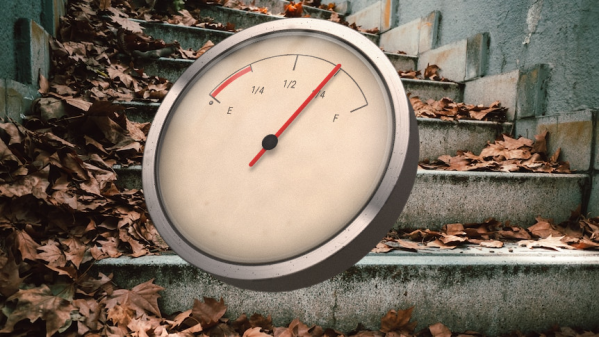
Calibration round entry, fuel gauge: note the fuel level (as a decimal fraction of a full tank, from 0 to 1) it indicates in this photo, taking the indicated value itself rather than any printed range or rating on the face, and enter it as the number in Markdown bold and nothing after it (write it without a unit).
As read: **0.75**
